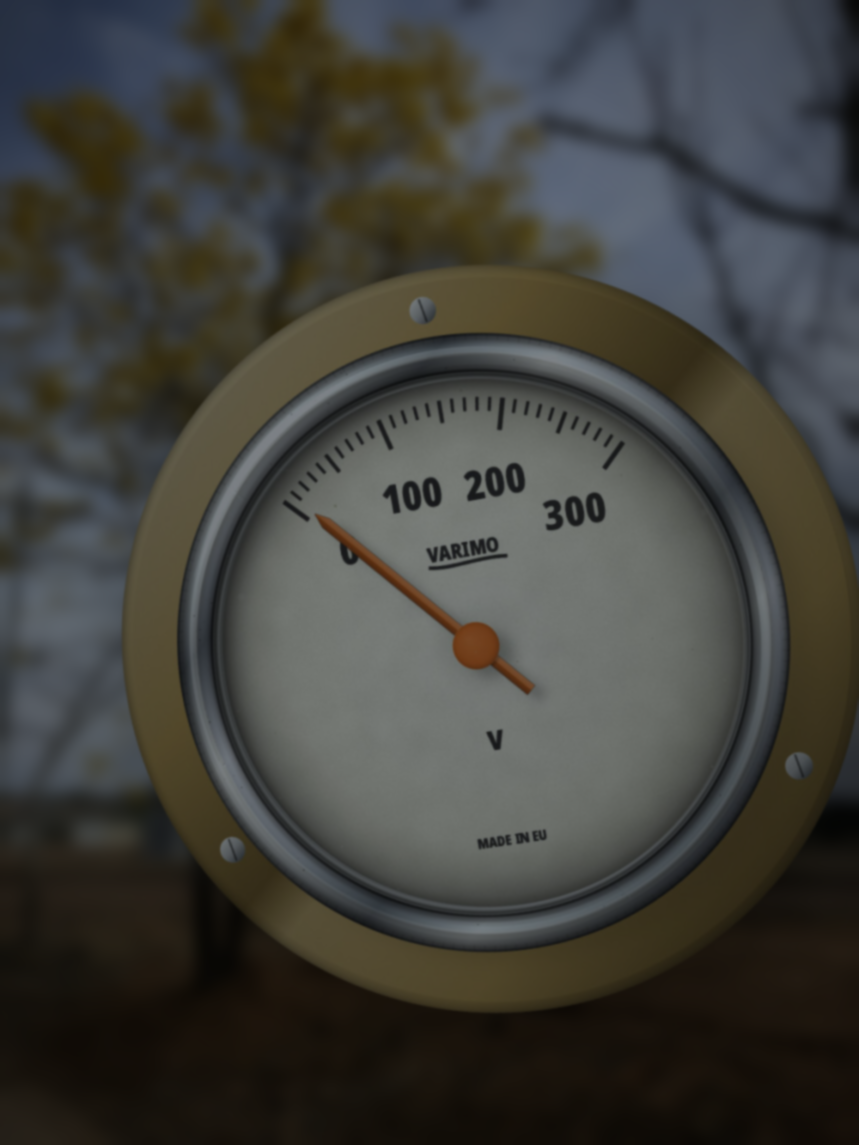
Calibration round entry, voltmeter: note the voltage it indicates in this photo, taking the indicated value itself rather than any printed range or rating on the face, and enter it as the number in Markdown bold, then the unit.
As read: **10** V
